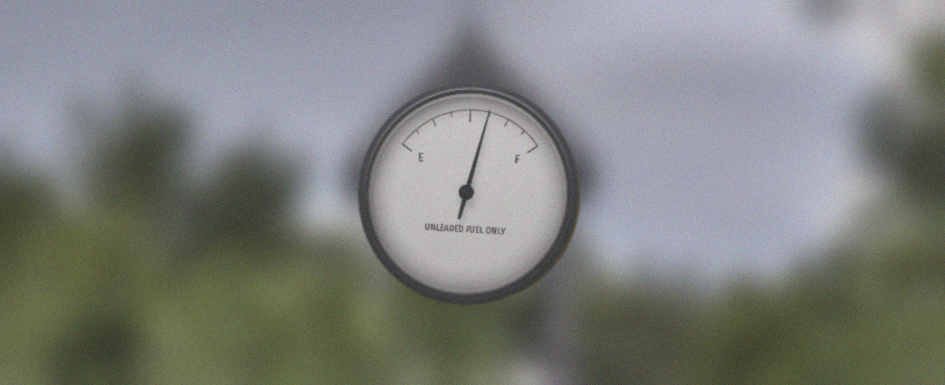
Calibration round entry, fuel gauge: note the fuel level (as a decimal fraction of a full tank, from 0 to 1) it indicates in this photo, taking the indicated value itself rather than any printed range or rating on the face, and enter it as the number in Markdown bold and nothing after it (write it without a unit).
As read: **0.625**
